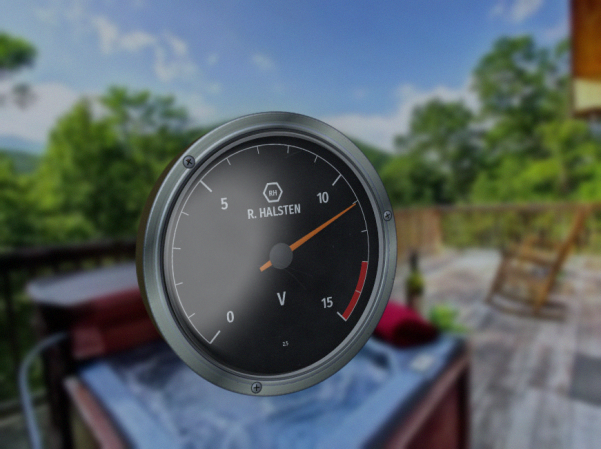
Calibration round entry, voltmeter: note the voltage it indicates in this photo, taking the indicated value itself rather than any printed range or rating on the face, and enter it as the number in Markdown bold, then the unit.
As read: **11** V
